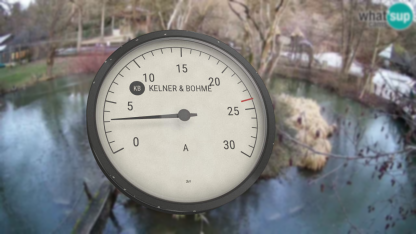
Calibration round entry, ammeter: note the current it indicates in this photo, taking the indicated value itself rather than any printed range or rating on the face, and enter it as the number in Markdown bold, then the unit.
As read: **3** A
